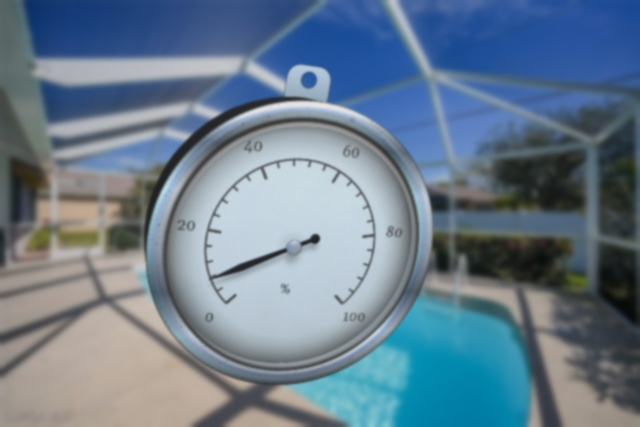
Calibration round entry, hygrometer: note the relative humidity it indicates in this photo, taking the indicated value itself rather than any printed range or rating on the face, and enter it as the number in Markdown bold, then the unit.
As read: **8** %
